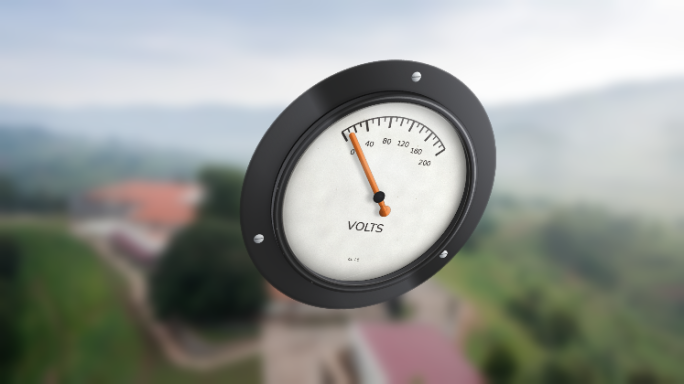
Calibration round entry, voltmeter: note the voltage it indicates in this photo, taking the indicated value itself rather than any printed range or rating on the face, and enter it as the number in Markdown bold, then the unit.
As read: **10** V
